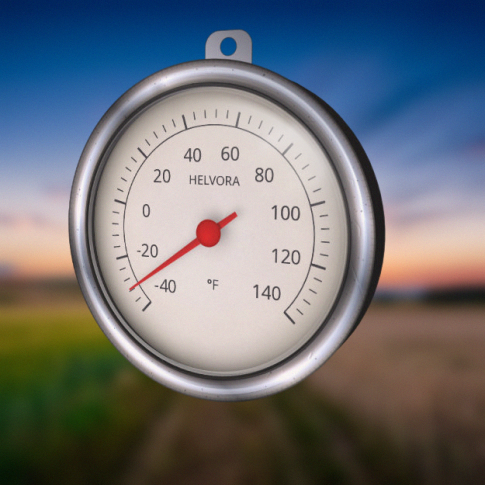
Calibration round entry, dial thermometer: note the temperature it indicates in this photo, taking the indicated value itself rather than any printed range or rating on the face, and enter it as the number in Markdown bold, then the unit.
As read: **-32** °F
